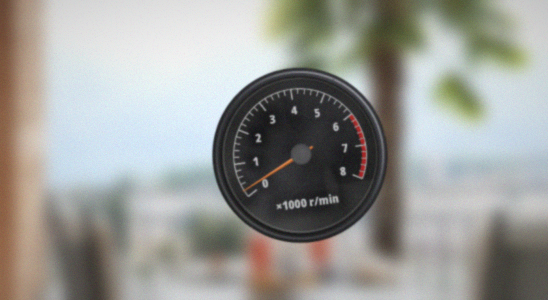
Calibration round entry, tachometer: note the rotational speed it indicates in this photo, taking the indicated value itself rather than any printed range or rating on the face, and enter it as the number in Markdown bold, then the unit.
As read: **200** rpm
